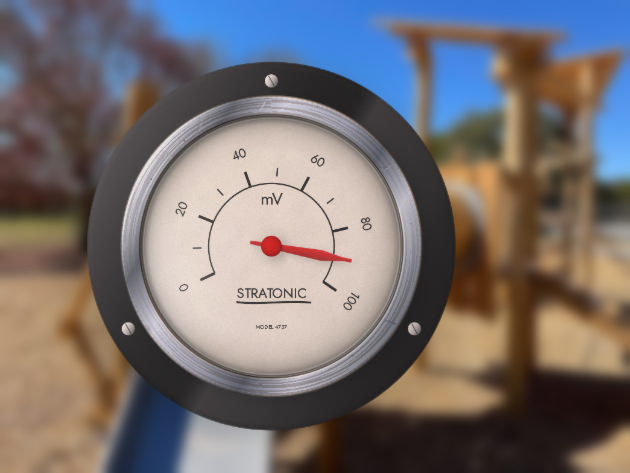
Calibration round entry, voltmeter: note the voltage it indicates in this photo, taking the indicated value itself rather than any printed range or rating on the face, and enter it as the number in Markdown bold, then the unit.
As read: **90** mV
